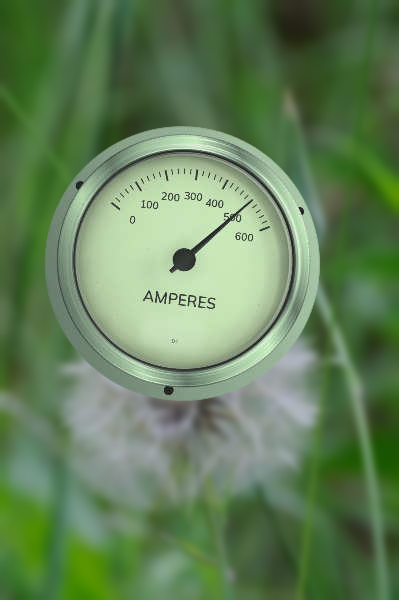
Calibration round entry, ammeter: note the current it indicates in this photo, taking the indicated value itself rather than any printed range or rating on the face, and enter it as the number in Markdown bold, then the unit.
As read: **500** A
